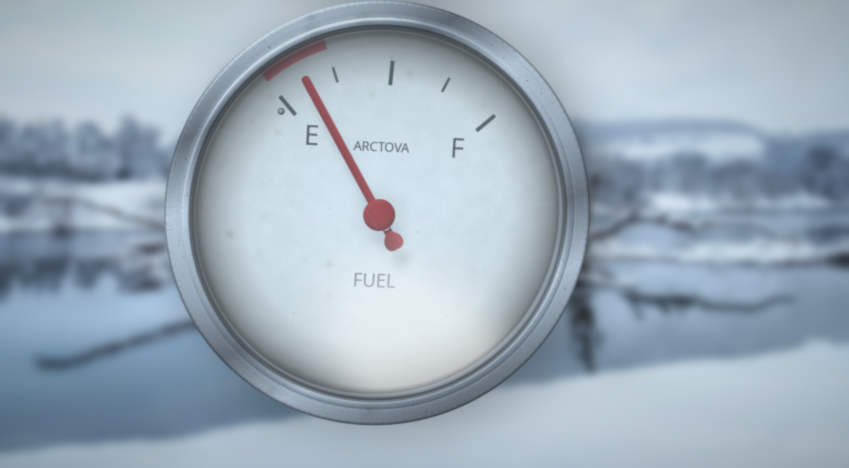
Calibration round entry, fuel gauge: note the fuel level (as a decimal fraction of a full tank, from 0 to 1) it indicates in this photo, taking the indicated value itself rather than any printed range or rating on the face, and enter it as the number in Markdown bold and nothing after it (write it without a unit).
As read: **0.125**
